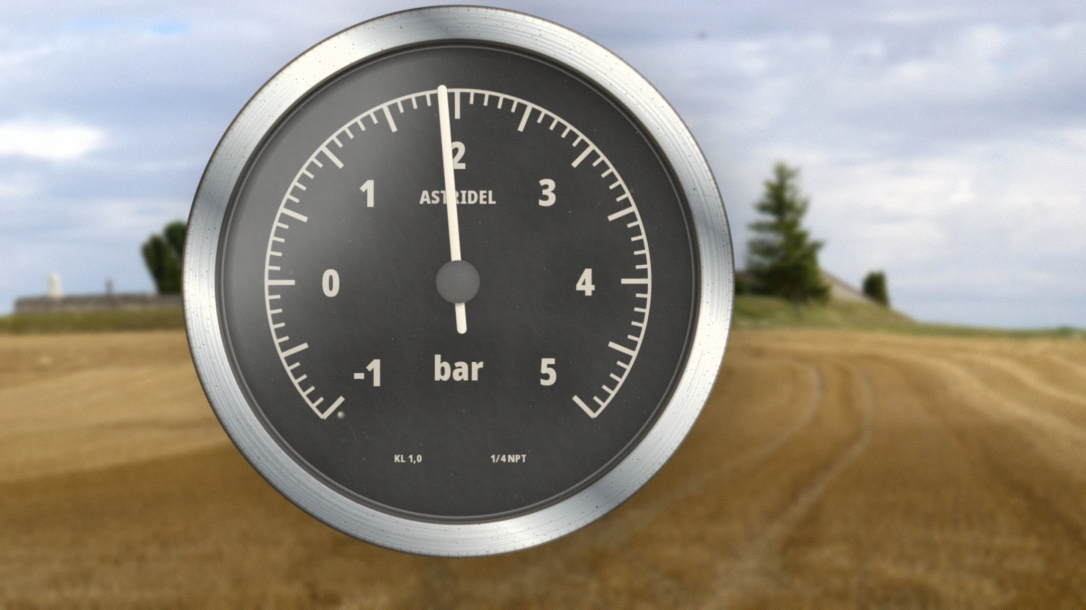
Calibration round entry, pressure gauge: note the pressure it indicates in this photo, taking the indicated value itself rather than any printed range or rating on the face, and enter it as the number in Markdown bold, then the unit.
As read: **1.9** bar
